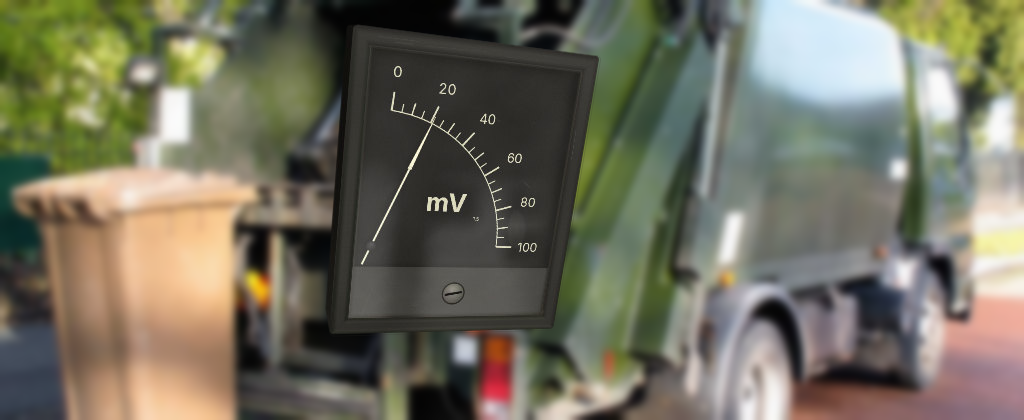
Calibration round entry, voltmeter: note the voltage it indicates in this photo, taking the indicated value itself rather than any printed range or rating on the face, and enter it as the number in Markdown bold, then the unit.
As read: **20** mV
